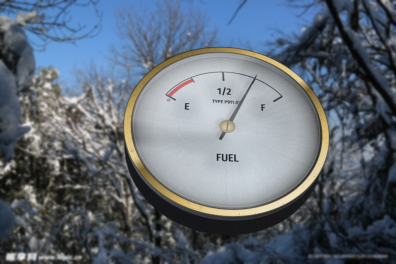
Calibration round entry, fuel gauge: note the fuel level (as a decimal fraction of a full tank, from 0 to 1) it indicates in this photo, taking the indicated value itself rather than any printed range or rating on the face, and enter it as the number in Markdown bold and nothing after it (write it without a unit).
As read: **0.75**
